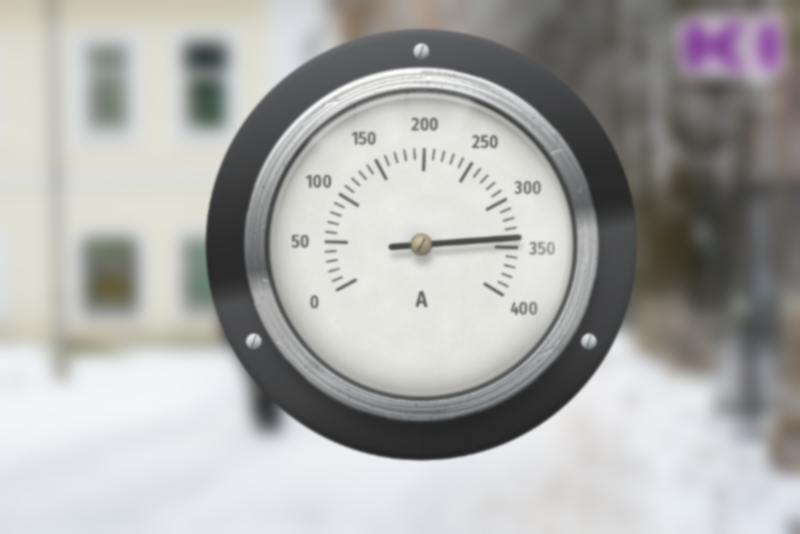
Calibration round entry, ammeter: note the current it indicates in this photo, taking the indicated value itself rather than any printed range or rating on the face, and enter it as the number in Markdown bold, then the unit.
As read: **340** A
